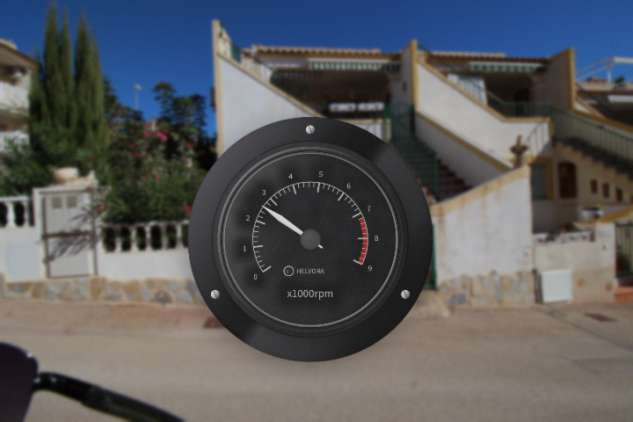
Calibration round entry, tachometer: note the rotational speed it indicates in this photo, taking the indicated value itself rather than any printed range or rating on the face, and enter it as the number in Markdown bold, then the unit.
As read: **2600** rpm
